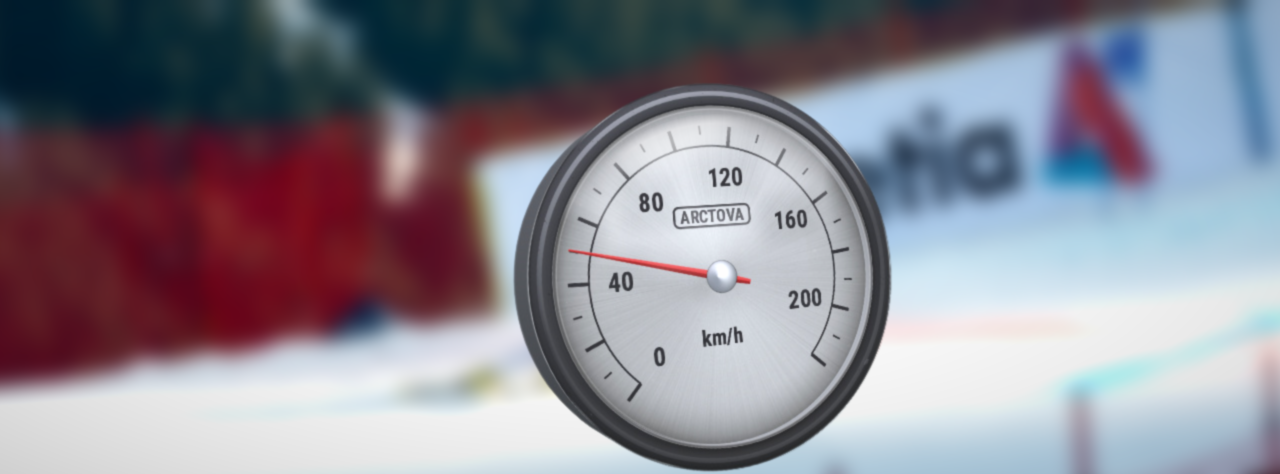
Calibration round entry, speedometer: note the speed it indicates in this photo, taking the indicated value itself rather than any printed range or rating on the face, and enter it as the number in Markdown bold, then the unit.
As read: **50** km/h
